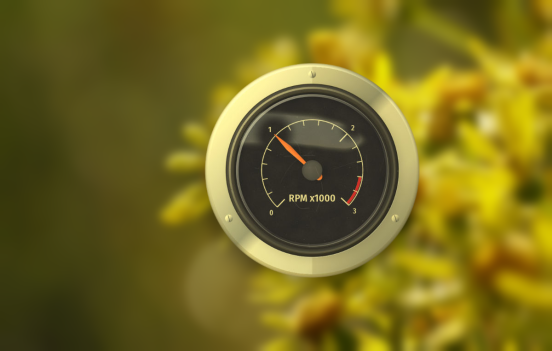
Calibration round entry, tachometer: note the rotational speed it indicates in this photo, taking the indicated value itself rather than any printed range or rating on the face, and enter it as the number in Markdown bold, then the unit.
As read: **1000** rpm
